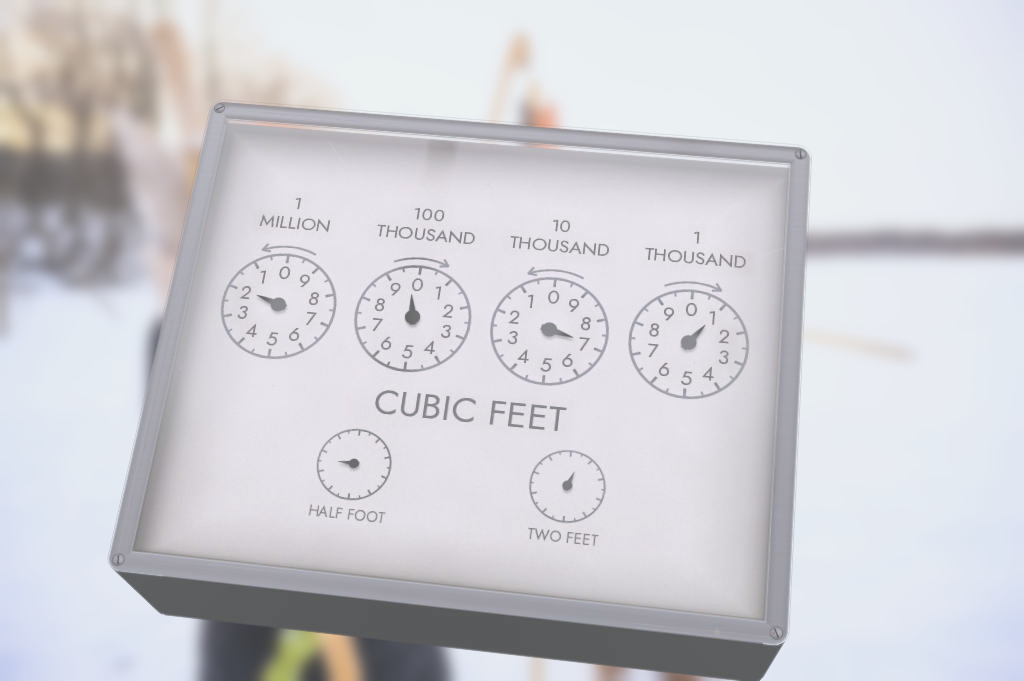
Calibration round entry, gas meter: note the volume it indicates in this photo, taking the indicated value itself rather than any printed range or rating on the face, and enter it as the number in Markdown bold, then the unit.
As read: **197100** ft³
